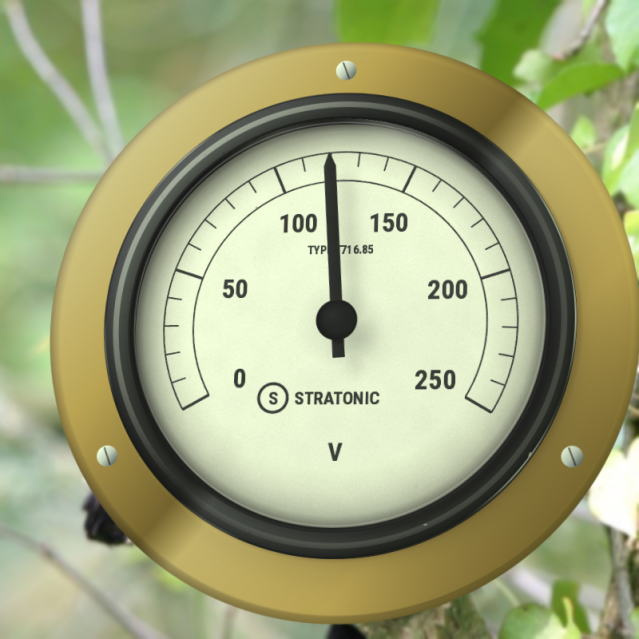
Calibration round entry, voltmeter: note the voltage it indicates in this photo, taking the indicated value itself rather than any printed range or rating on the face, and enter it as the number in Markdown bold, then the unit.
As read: **120** V
